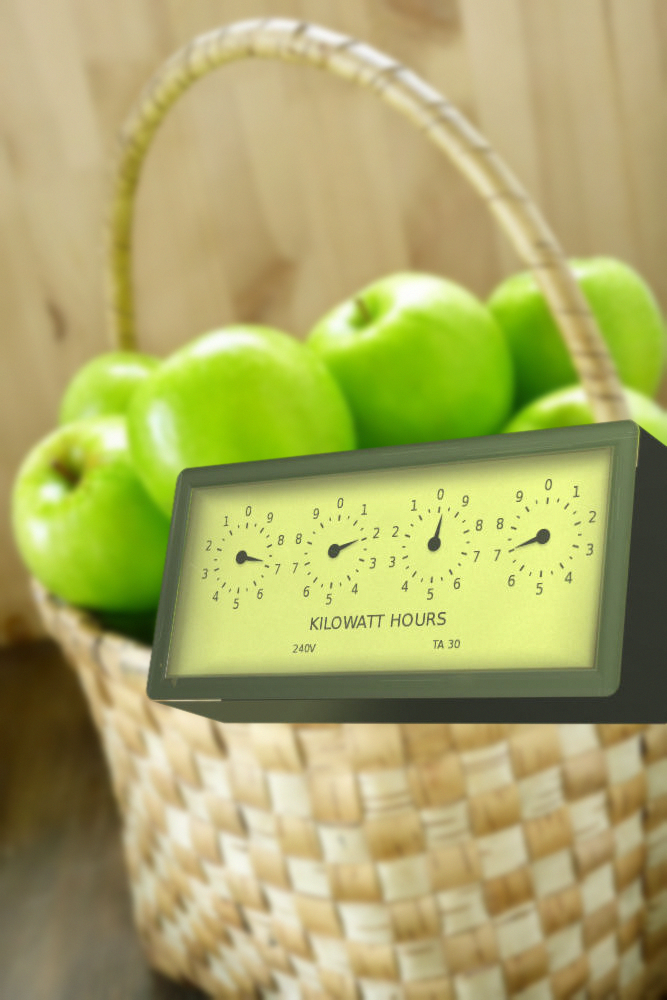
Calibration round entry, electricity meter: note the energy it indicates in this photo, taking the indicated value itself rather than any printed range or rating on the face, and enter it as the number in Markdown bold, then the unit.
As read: **7197** kWh
